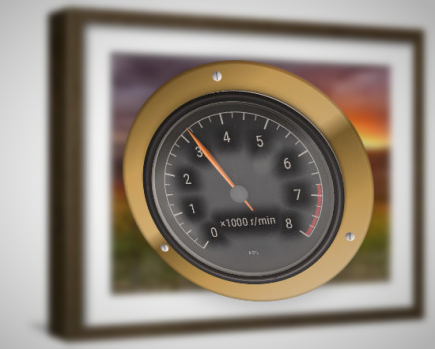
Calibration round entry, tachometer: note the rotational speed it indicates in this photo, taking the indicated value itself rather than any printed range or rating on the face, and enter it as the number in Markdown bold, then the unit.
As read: **3250** rpm
